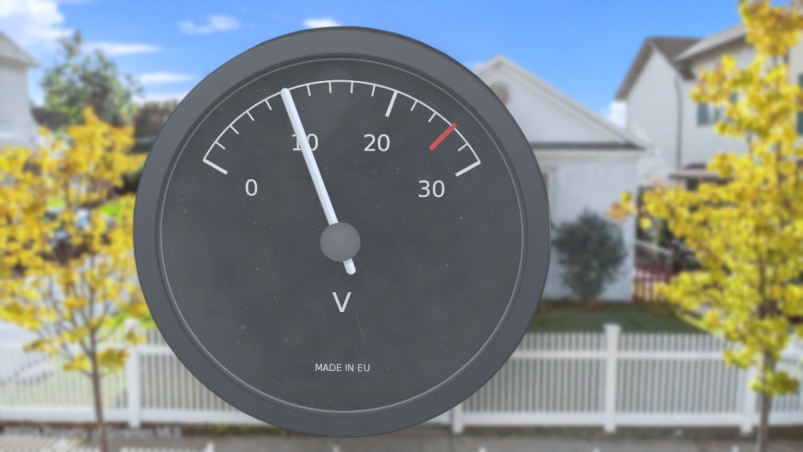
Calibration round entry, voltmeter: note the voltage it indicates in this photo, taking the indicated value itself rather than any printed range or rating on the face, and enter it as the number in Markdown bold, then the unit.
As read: **10** V
